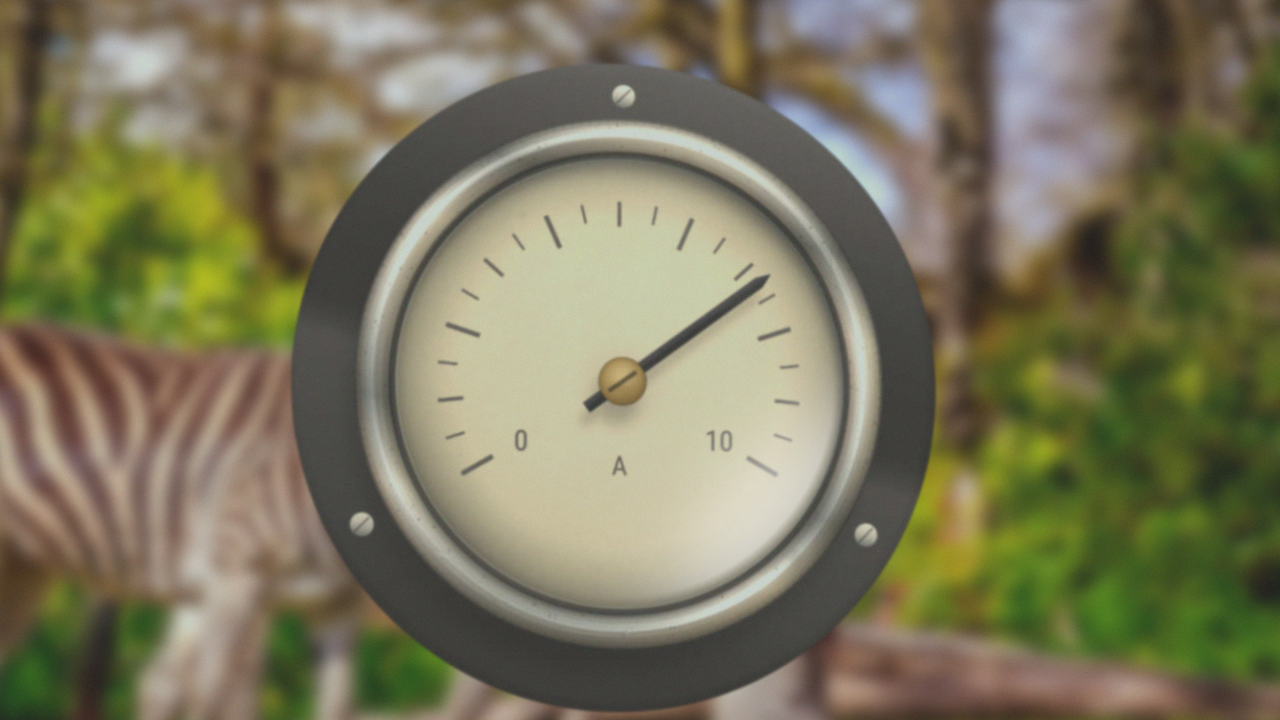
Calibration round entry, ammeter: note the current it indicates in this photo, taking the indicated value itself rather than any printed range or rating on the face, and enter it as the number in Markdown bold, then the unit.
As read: **7.25** A
